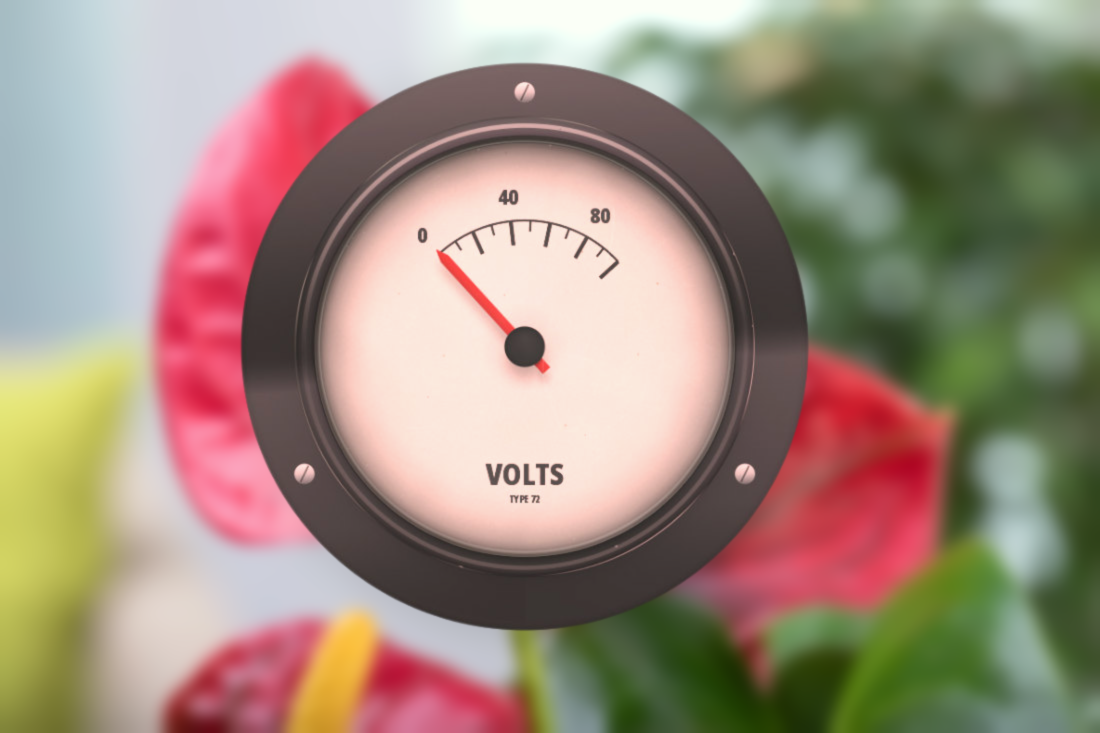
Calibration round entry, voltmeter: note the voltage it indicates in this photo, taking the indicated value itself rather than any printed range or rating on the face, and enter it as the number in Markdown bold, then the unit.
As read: **0** V
